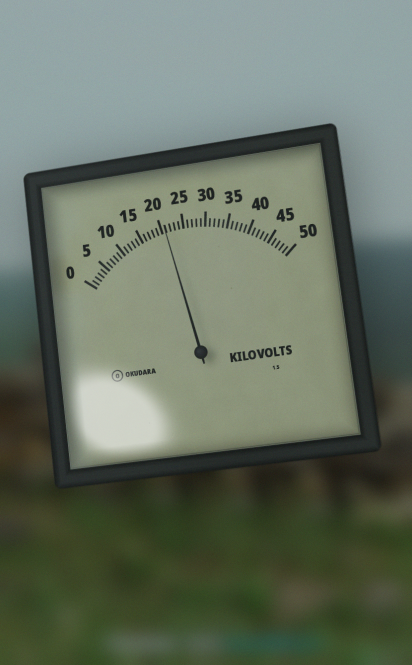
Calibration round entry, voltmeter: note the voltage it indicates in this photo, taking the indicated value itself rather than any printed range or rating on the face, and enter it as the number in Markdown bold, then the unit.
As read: **21** kV
